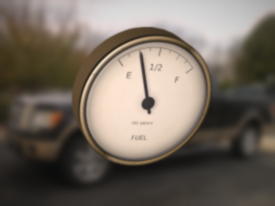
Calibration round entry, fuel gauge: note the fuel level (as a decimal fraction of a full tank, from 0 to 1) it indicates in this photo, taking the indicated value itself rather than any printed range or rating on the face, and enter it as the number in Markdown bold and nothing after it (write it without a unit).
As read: **0.25**
